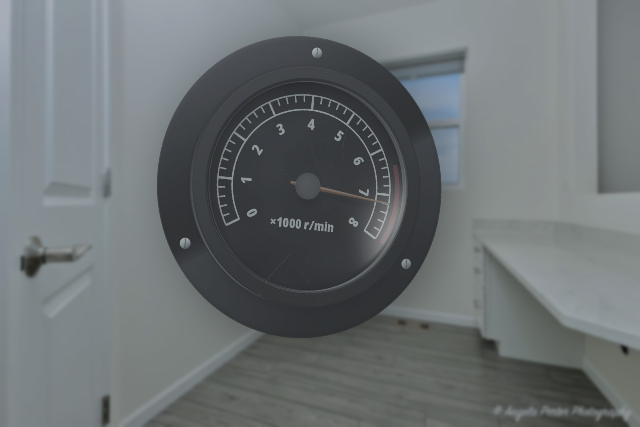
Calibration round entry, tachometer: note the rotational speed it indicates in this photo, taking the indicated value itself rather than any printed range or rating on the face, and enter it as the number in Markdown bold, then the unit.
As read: **7200** rpm
